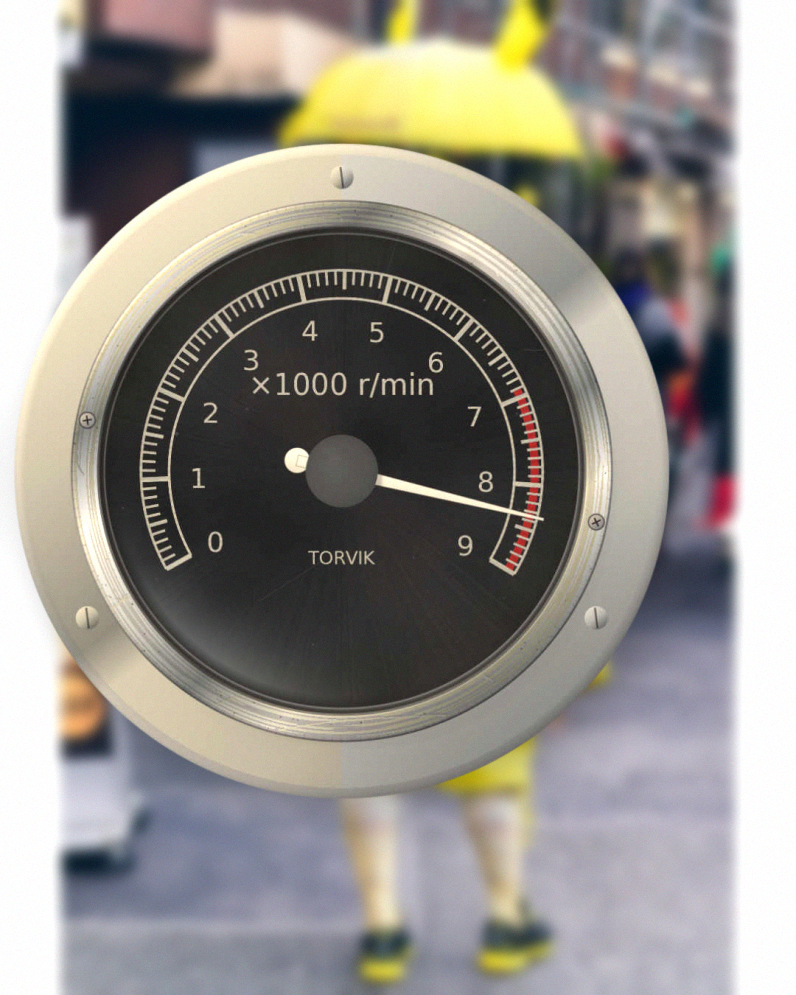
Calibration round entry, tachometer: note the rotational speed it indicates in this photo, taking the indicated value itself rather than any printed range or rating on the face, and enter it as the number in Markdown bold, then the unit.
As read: **8350** rpm
